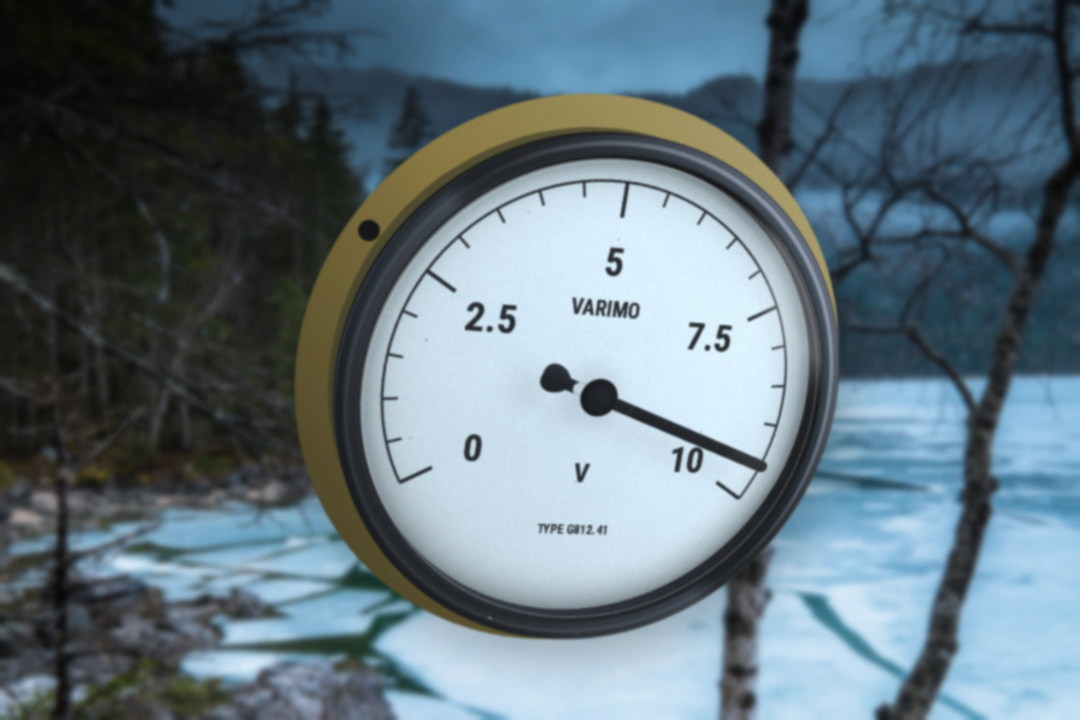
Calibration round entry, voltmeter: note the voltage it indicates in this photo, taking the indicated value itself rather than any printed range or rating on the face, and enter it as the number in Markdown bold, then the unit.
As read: **9.5** V
